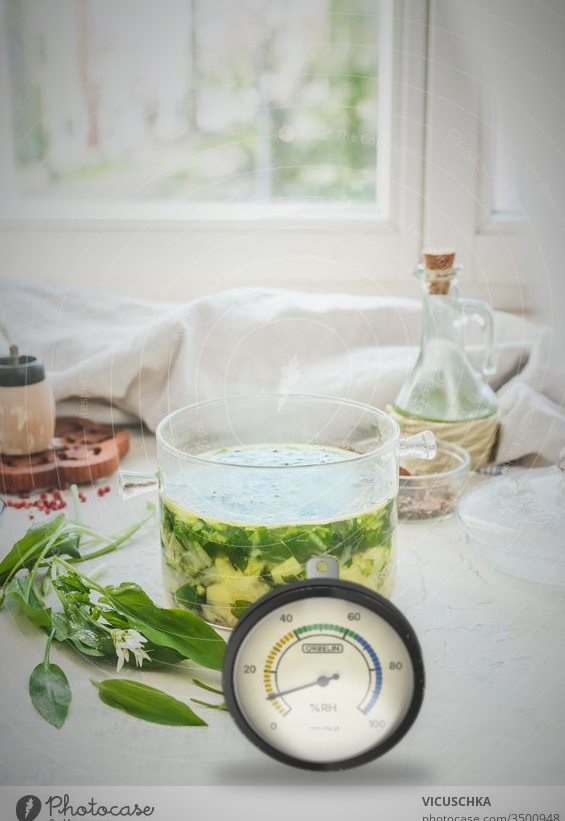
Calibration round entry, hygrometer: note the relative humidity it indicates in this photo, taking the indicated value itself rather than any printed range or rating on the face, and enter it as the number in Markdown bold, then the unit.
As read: **10** %
